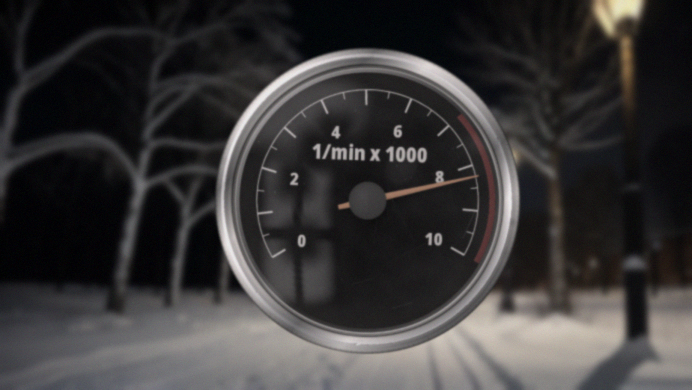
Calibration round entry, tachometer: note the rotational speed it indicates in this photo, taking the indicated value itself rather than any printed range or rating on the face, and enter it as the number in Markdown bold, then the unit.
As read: **8250** rpm
